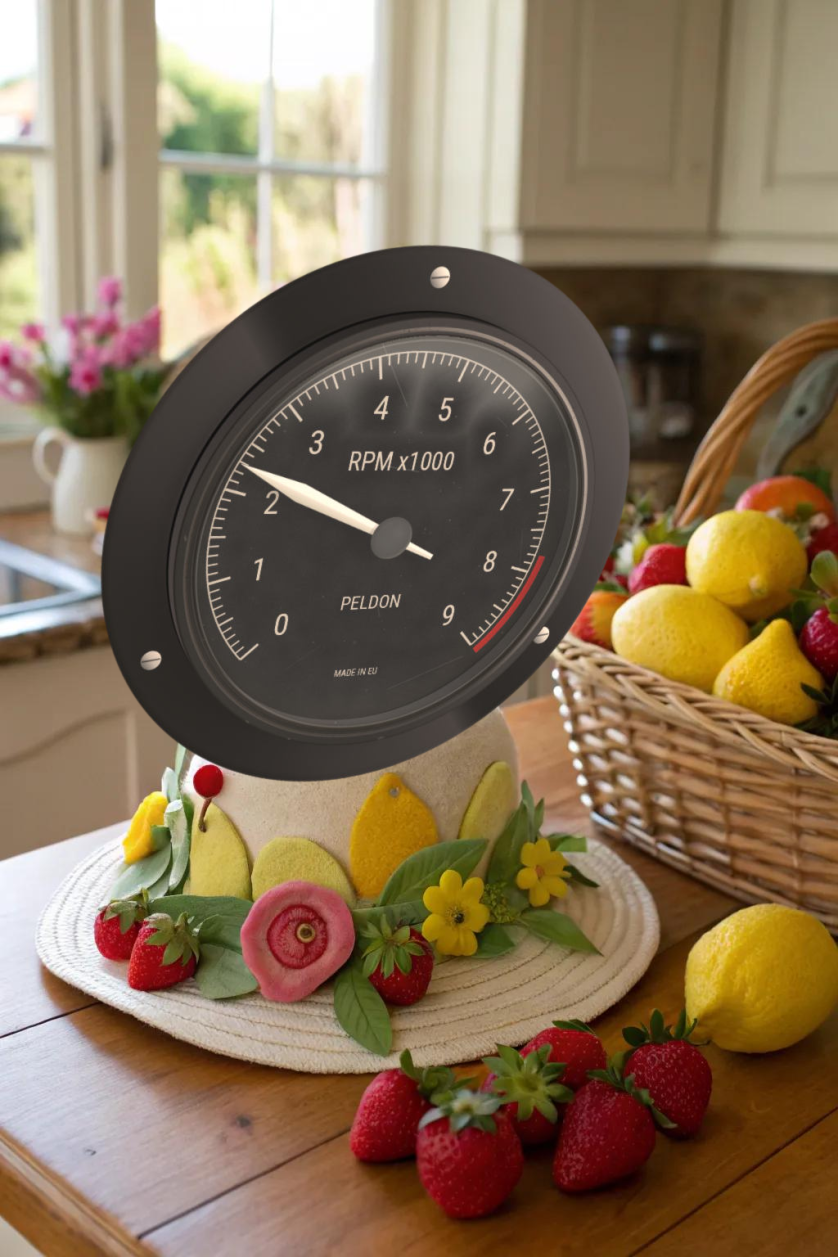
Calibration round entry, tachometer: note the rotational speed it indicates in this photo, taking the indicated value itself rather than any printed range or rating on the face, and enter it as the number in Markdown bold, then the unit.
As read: **2300** rpm
